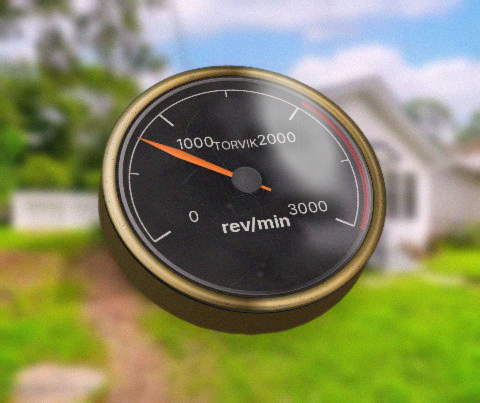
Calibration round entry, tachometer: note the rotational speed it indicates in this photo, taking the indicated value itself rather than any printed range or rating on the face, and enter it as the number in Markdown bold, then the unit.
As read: **750** rpm
